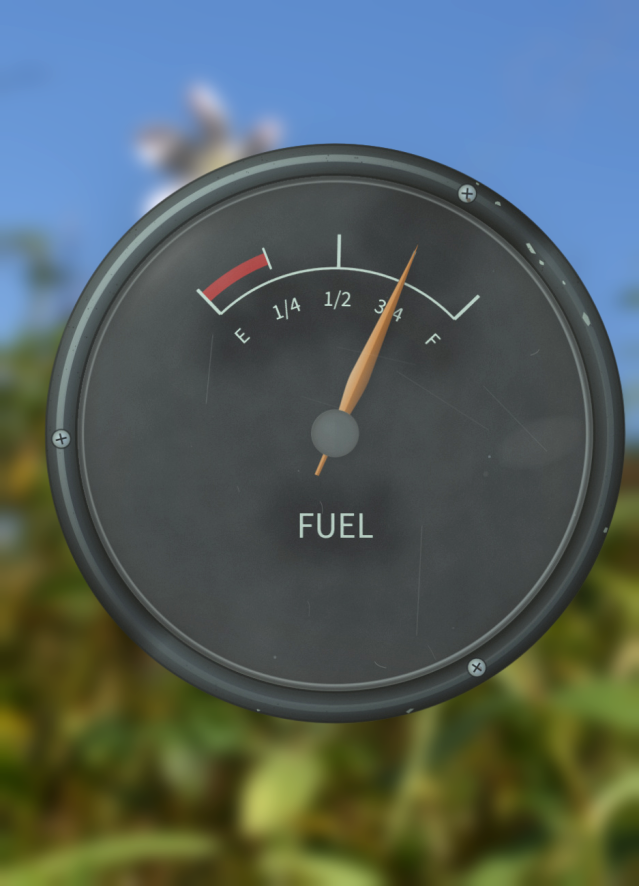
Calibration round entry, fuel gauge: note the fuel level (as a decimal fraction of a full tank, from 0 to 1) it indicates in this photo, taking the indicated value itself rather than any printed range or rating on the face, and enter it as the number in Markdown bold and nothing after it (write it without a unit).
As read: **0.75**
